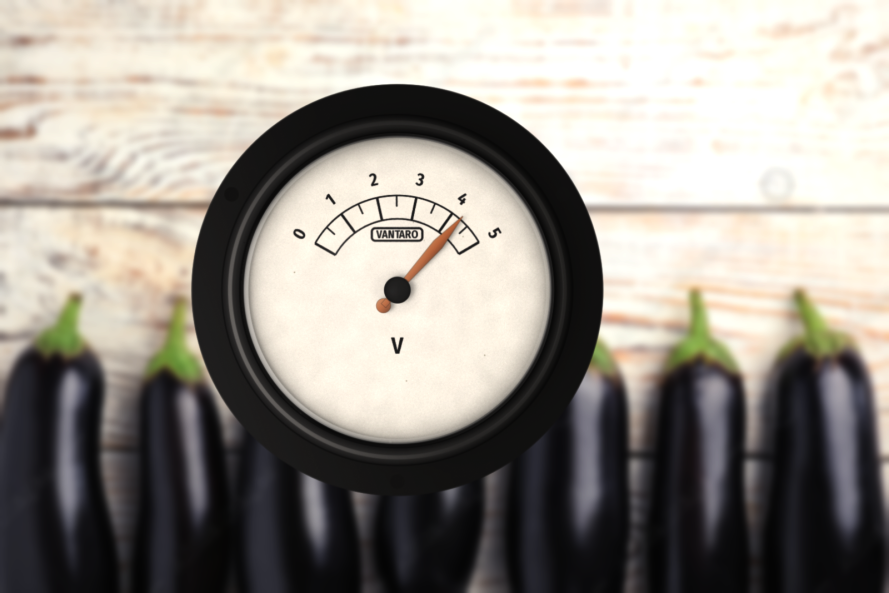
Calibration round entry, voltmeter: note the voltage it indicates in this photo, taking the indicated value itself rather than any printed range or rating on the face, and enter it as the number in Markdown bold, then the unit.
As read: **4.25** V
